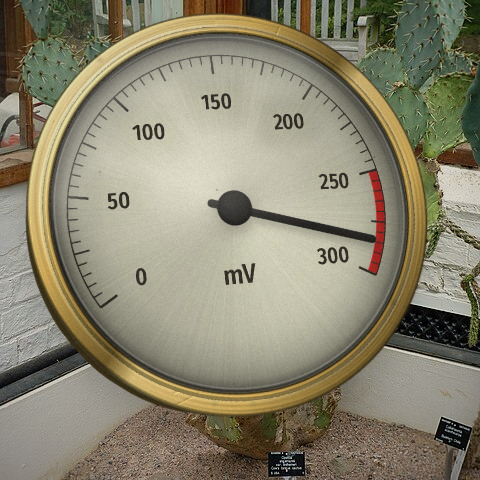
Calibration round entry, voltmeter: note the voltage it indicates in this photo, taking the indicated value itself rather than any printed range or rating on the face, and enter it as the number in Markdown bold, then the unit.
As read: **285** mV
